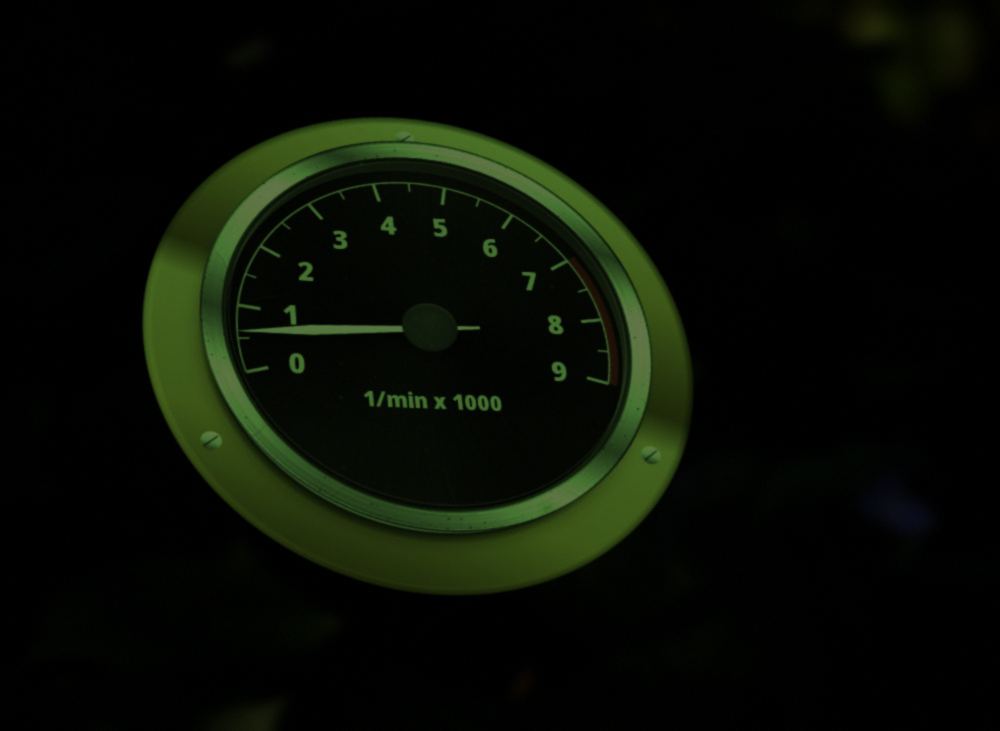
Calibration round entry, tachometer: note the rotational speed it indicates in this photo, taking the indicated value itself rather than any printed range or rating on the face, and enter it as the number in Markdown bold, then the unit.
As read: **500** rpm
